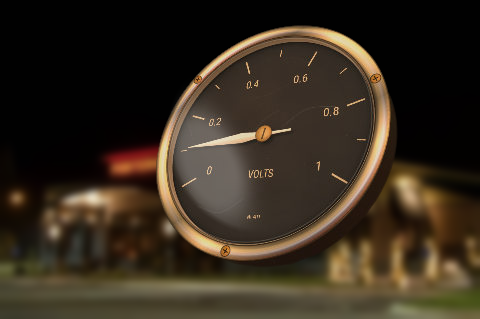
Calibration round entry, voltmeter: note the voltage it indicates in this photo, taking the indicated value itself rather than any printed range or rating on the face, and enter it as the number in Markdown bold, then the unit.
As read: **0.1** V
